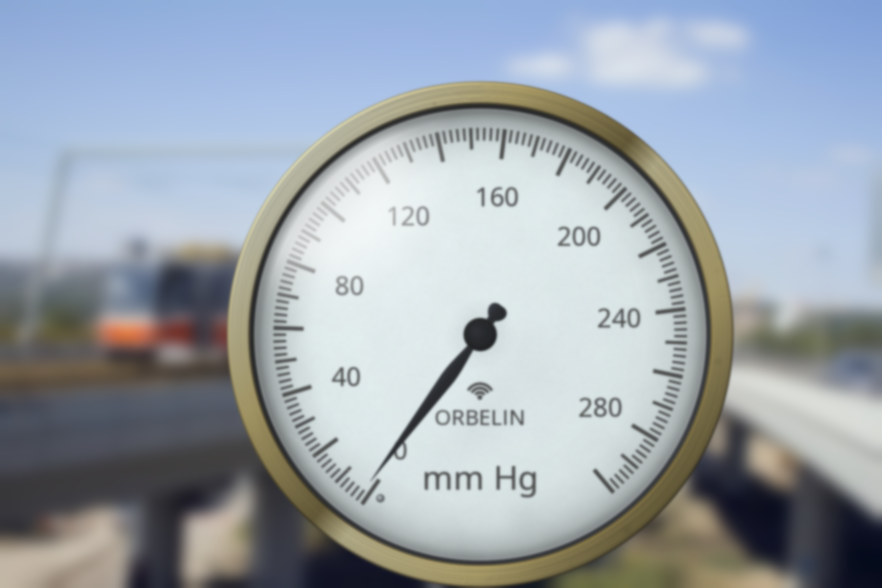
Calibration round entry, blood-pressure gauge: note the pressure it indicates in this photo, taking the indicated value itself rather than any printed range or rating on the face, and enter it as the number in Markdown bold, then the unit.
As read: **2** mmHg
